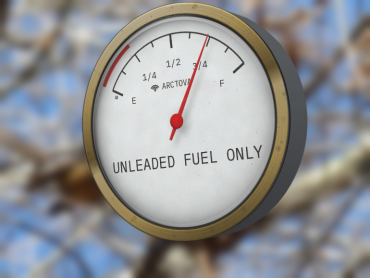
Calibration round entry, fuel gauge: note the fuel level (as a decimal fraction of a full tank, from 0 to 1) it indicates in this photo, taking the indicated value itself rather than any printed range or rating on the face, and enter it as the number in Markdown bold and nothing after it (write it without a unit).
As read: **0.75**
